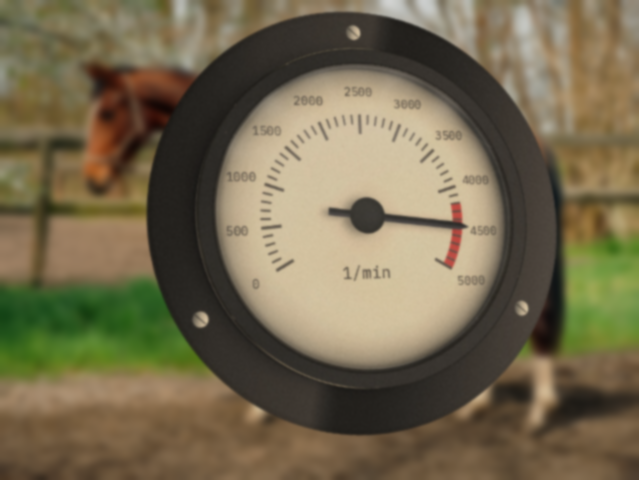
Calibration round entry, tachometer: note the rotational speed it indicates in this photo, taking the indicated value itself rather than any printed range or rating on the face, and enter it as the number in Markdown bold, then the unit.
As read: **4500** rpm
